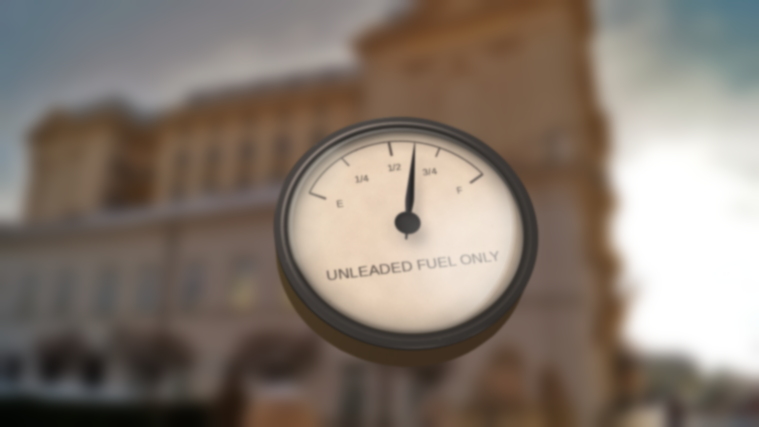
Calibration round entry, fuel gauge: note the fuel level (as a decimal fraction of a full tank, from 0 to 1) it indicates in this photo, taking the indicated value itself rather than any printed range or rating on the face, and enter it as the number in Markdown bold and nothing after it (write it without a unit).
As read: **0.625**
